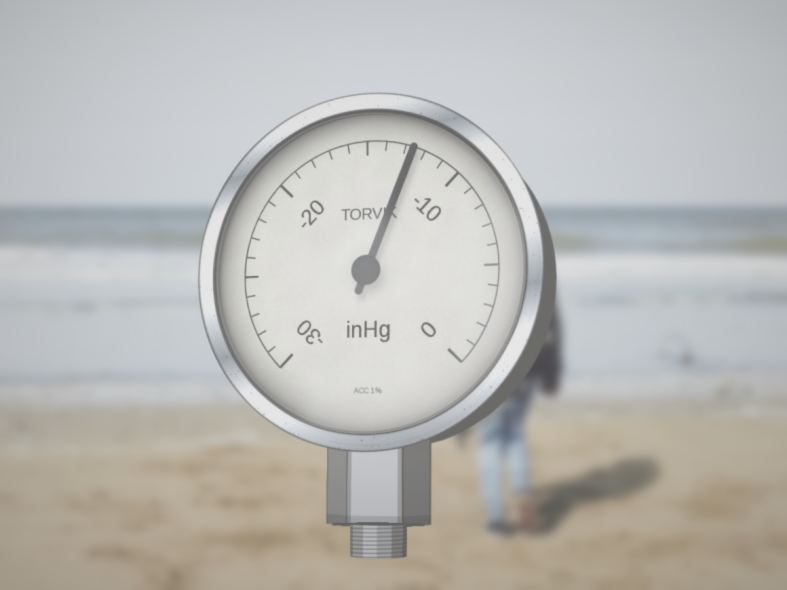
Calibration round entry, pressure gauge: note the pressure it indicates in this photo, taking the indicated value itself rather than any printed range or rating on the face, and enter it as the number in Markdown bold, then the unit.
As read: **-12.5** inHg
